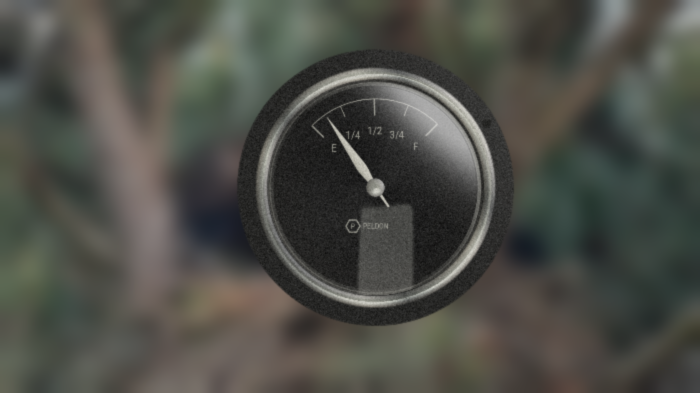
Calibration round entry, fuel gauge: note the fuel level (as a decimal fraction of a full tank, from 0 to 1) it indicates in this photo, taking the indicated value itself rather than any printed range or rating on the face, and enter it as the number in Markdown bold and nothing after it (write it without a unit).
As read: **0.125**
